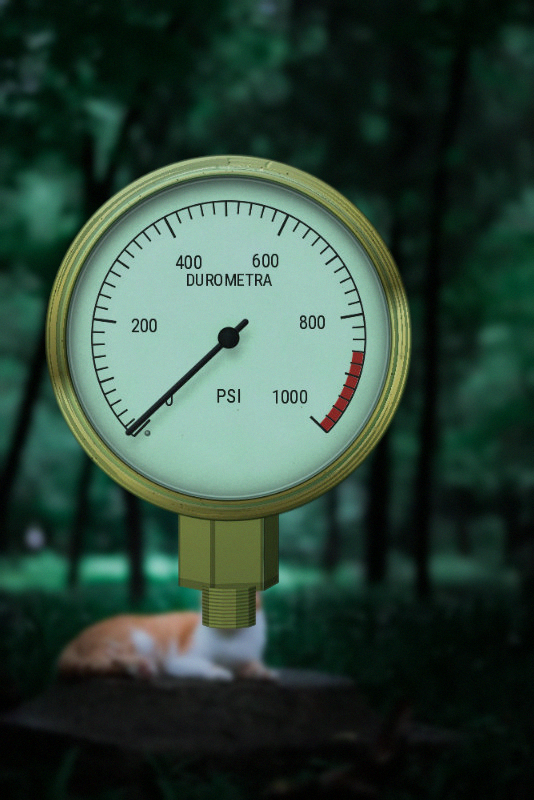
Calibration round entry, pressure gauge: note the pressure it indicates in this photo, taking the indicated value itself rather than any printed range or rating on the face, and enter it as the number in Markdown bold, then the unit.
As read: **10** psi
